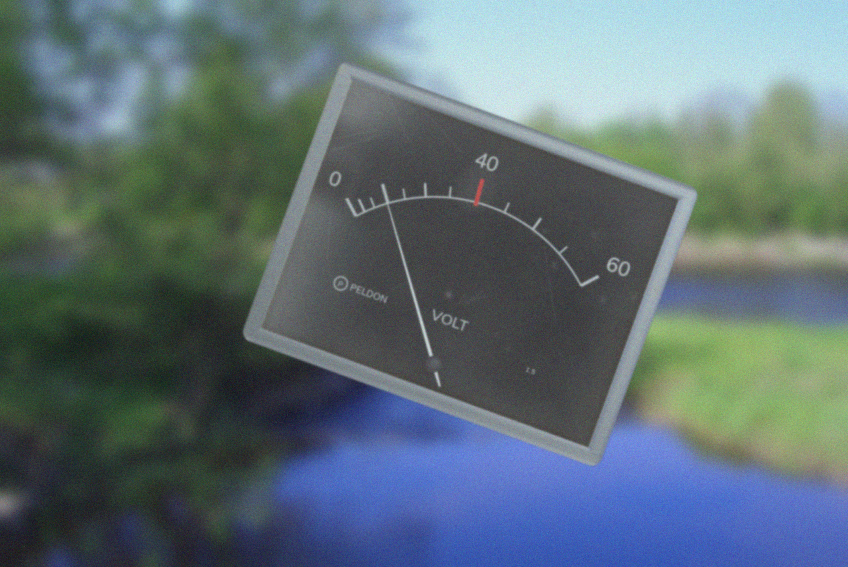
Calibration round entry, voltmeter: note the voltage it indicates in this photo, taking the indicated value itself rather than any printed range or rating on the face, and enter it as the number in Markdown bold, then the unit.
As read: **20** V
